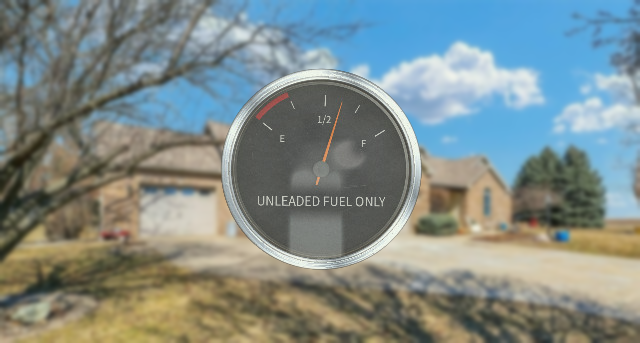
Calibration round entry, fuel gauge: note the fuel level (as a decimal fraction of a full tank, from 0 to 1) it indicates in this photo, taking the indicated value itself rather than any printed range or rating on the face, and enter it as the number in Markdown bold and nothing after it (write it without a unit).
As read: **0.625**
